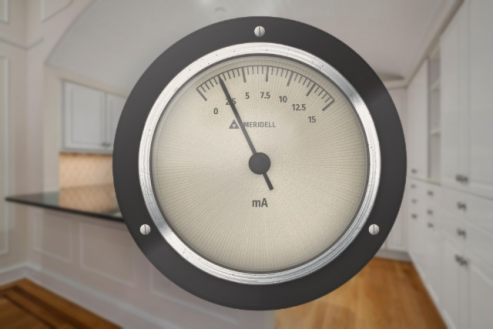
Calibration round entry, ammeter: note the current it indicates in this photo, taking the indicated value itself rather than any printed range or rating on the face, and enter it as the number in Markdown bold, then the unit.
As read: **2.5** mA
